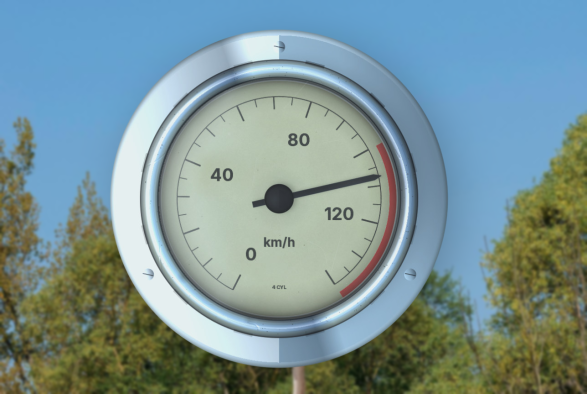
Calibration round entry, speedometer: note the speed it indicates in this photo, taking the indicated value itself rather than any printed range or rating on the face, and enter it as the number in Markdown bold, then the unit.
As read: **107.5** km/h
